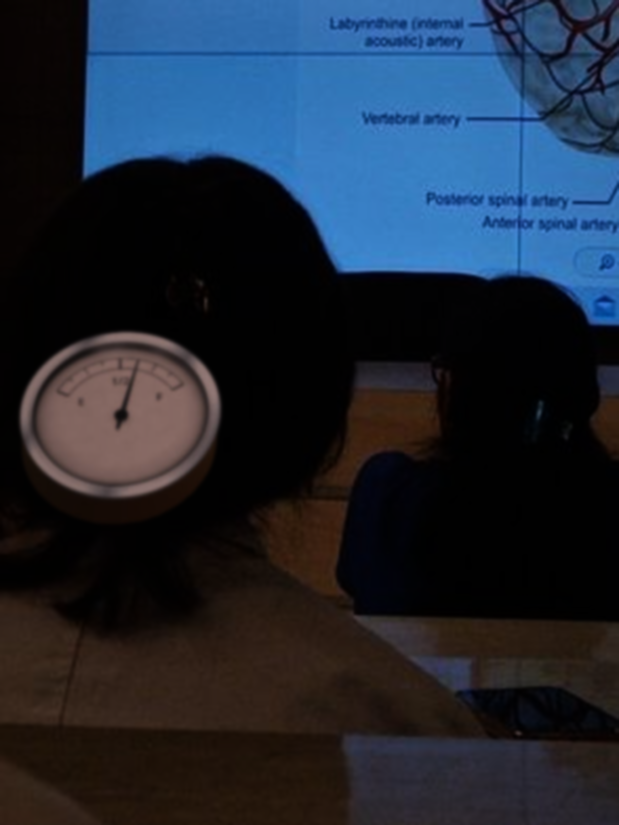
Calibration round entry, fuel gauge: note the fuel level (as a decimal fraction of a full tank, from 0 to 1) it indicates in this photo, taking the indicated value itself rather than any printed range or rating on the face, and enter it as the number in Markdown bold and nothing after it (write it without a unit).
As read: **0.625**
